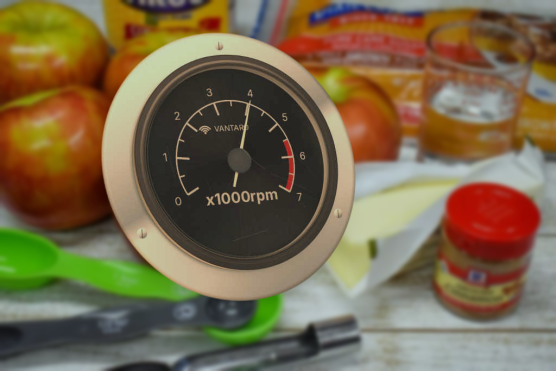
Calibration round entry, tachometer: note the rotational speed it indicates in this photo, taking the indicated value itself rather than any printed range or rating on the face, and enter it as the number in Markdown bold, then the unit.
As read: **4000** rpm
